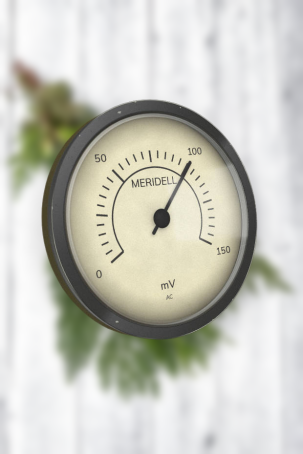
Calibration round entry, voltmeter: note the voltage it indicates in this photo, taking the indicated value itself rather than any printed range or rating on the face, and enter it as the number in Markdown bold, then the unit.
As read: **100** mV
